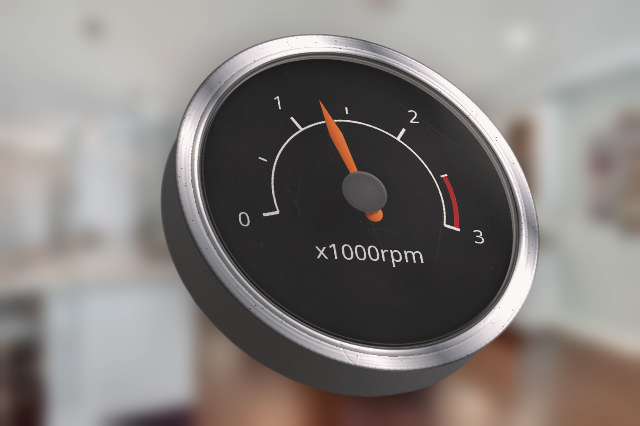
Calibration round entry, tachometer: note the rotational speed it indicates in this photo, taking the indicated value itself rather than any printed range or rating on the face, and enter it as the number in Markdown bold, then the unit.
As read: **1250** rpm
